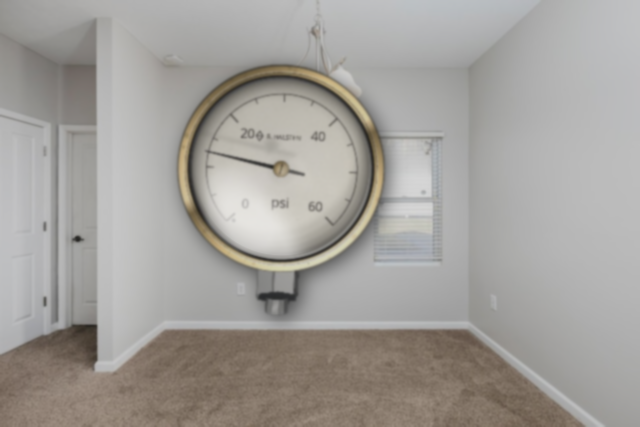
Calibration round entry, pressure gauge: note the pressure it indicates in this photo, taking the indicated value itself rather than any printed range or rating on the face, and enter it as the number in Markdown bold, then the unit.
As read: **12.5** psi
